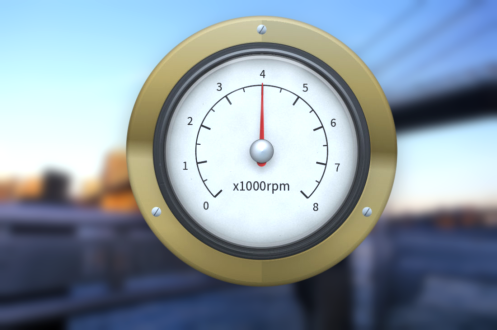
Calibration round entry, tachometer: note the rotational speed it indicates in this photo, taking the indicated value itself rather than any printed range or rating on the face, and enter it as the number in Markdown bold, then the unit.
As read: **4000** rpm
